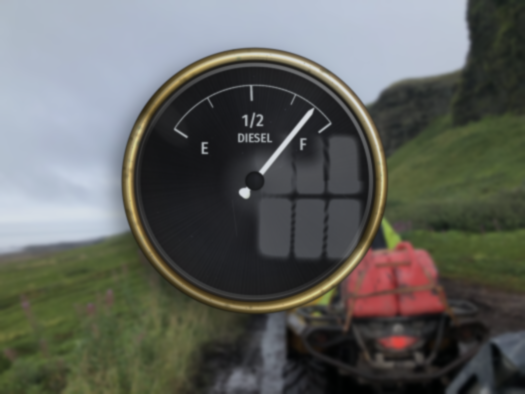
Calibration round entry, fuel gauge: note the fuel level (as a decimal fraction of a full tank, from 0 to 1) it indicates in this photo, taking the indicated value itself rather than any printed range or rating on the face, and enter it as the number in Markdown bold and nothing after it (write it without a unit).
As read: **0.875**
